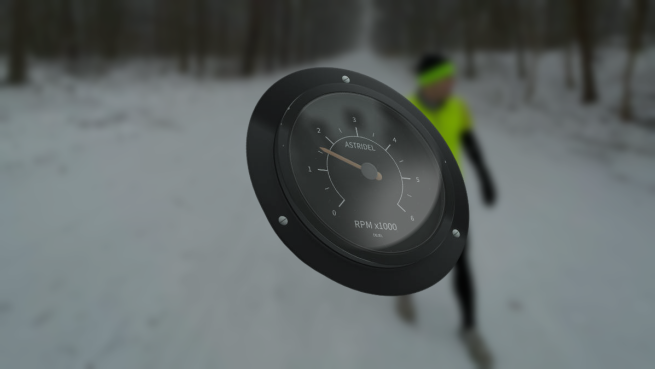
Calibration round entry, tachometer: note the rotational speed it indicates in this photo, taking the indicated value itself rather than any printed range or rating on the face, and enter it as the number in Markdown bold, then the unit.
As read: **1500** rpm
